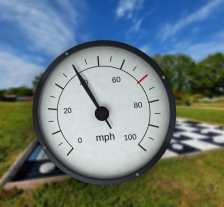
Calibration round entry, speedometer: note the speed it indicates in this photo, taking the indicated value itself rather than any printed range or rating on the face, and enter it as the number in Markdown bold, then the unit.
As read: **40** mph
